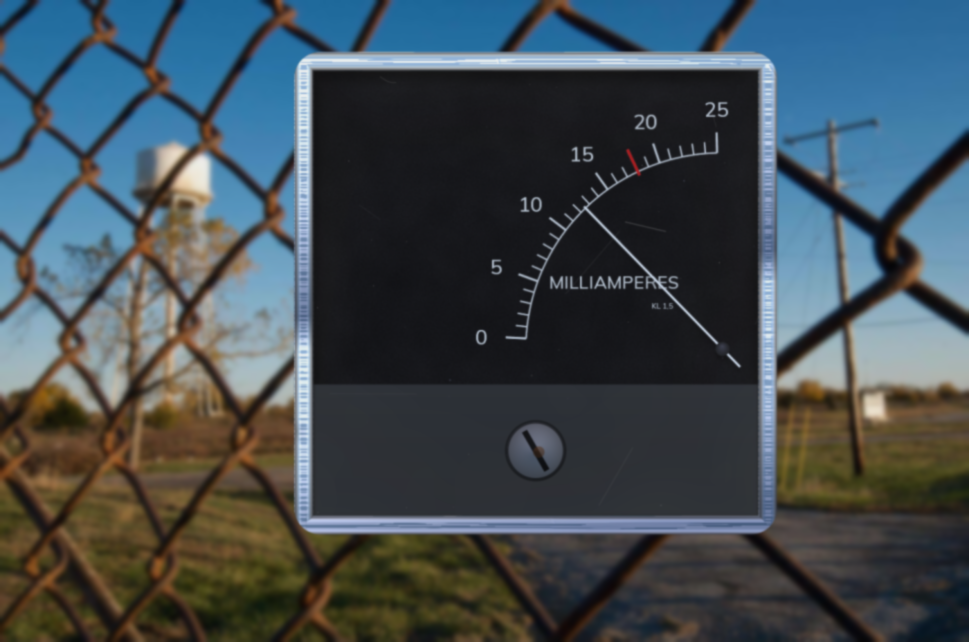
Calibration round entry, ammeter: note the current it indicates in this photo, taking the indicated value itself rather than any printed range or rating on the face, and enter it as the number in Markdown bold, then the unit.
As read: **12.5** mA
